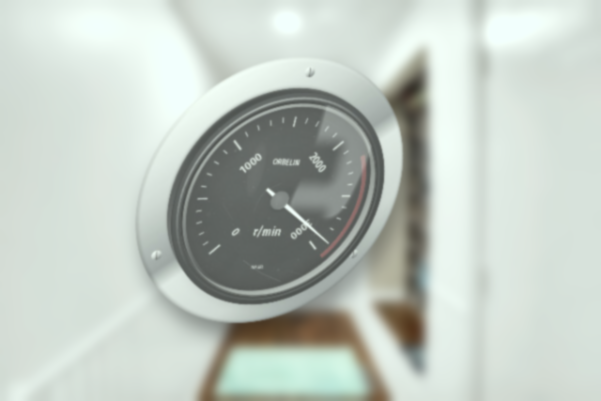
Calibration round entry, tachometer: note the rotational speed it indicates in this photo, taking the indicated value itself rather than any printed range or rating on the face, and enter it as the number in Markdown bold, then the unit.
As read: **2900** rpm
